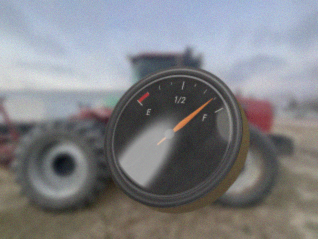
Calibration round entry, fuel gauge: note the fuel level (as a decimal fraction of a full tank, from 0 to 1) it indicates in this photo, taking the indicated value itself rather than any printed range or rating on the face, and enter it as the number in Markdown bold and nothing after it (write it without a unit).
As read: **0.875**
